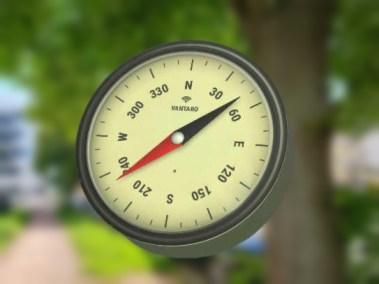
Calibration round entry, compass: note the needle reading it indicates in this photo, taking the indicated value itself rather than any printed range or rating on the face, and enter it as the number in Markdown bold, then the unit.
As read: **230** °
